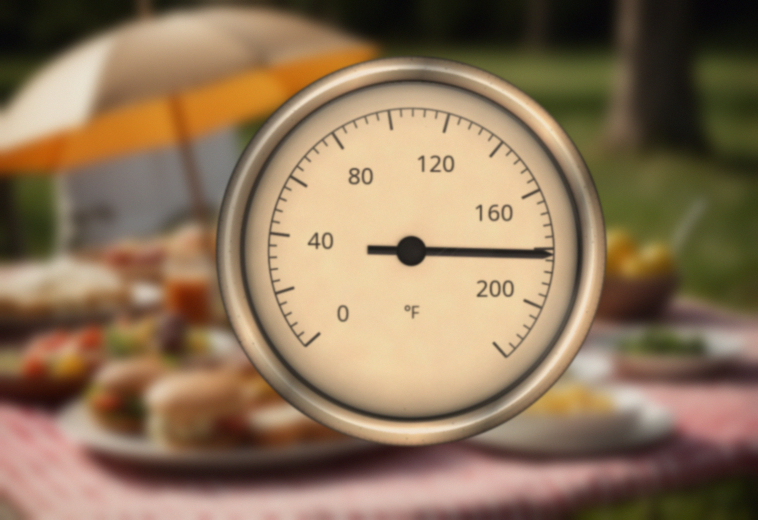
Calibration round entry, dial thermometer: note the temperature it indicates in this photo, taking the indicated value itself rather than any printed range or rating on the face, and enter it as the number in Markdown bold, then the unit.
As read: **182** °F
